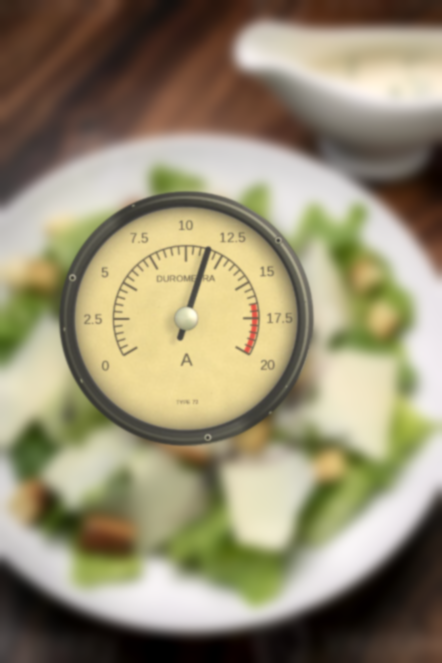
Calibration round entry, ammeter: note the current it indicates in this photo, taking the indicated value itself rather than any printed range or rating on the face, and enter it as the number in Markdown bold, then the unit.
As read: **11.5** A
